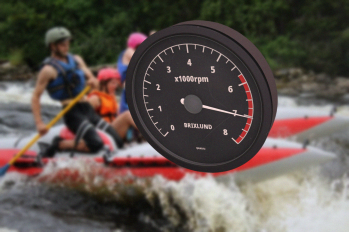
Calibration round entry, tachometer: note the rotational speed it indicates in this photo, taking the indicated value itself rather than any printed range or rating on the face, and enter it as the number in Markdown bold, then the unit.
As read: **7000** rpm
